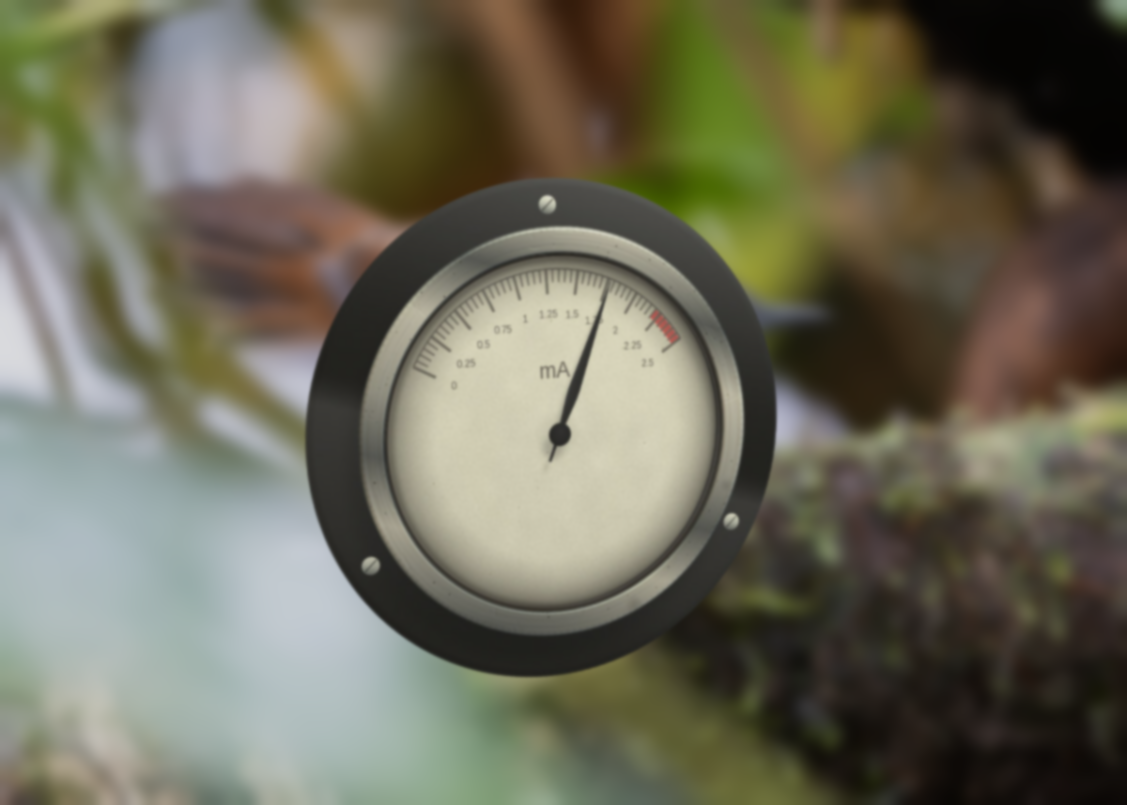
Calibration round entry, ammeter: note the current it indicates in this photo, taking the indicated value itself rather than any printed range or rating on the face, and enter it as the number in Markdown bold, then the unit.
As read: **1.75** mA
